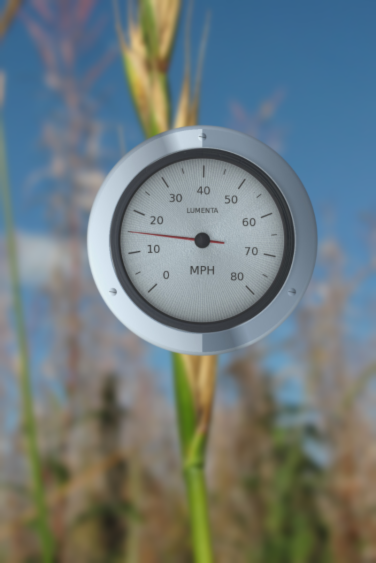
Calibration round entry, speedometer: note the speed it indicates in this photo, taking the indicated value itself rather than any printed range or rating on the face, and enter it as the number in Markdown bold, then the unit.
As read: **15** mph
